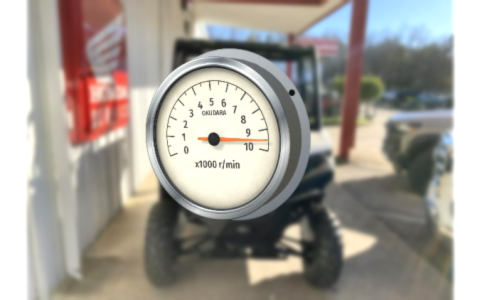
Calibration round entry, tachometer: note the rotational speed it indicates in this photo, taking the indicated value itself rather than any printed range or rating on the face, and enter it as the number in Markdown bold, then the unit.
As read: **9500** rpm
